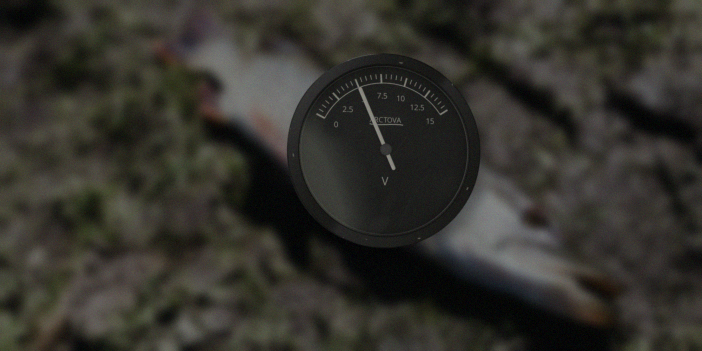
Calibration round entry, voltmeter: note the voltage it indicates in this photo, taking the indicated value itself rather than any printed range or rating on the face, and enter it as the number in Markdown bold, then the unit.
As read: **5** V
